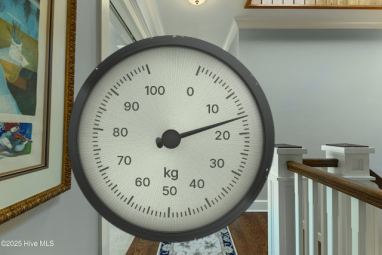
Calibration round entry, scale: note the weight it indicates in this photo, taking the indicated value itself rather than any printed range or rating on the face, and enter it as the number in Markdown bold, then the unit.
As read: **16** kg
